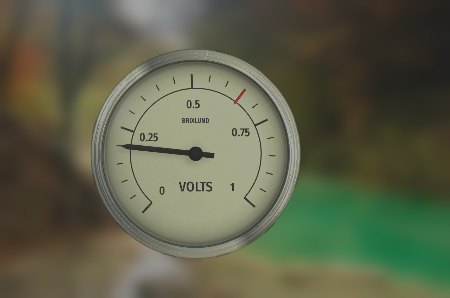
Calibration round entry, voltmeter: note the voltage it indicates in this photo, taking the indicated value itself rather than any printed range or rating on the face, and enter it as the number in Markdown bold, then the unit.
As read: **0.2** V
